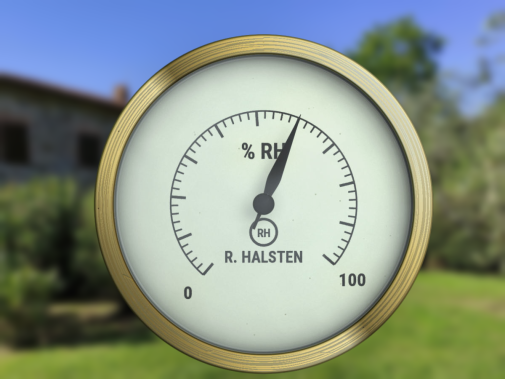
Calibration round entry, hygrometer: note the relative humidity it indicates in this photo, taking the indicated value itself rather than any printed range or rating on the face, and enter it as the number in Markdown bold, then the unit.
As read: **60** %
